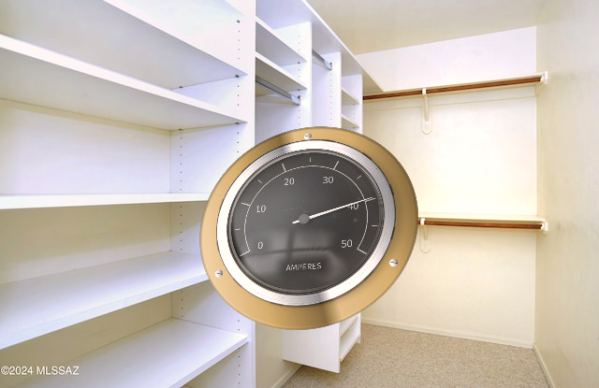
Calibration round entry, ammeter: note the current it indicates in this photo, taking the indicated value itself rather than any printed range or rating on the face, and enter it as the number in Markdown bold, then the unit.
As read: **40** A
